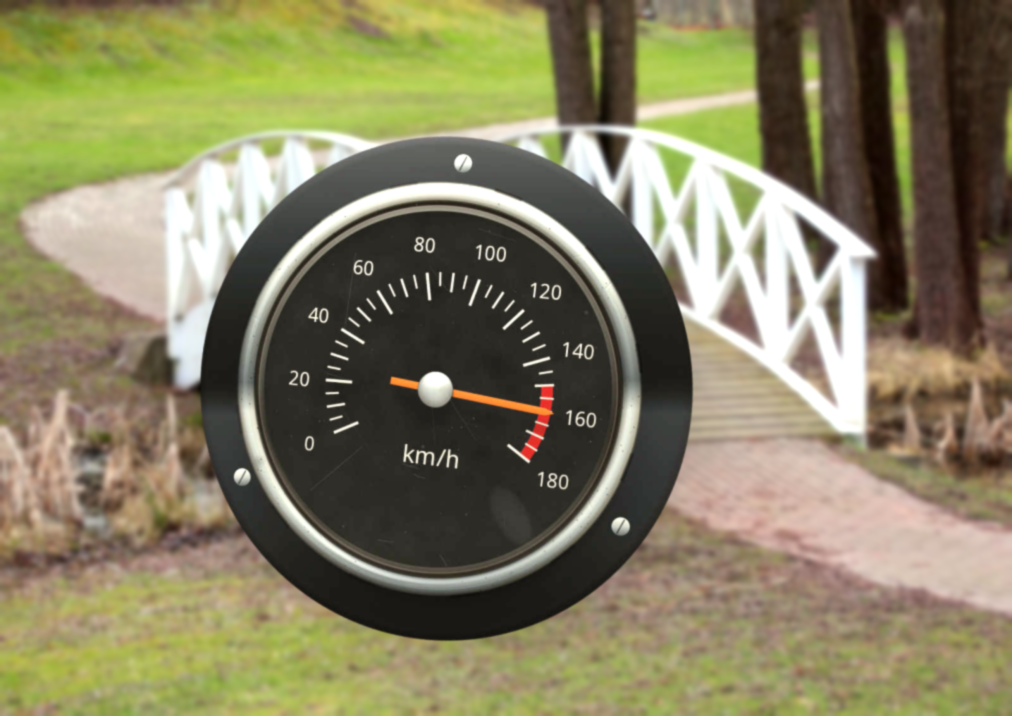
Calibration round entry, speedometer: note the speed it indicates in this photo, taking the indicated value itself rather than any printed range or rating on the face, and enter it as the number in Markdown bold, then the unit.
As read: **160** km/h
